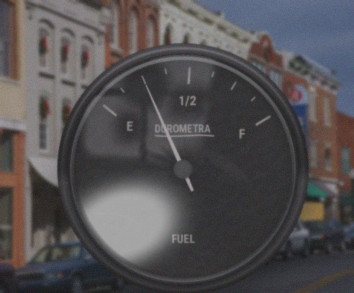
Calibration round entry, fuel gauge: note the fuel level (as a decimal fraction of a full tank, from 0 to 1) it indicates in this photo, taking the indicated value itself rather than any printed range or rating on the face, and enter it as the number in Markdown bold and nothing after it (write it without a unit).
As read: **0.25**
